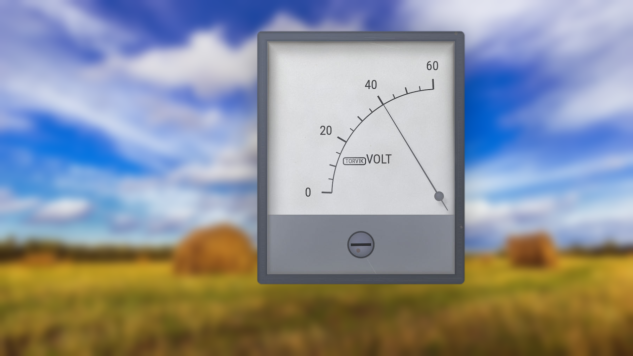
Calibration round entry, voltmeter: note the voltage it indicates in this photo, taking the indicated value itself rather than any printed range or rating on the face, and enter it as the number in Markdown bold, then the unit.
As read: **40** V
